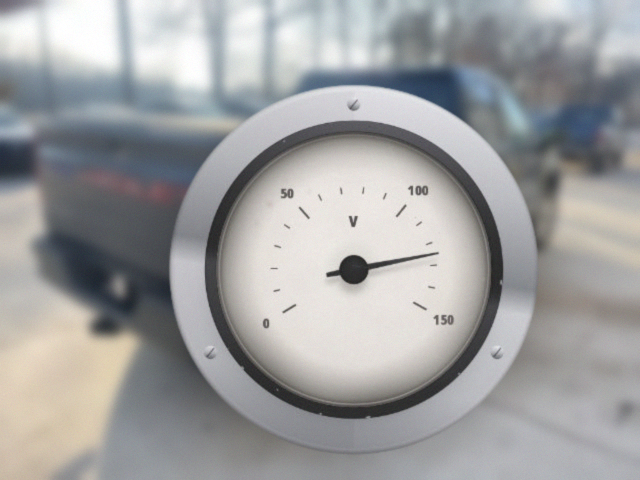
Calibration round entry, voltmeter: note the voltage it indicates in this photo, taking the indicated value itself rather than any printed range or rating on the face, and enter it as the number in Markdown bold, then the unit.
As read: **125** V
